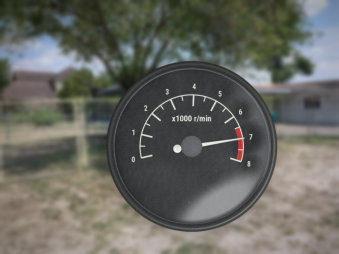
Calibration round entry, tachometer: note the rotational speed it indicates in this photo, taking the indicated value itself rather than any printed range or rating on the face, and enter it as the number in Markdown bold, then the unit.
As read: **7000** rpm
